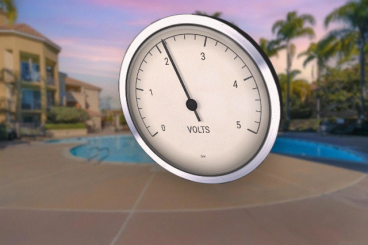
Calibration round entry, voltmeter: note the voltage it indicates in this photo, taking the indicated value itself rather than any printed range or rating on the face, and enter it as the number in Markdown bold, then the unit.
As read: **2.2** V
